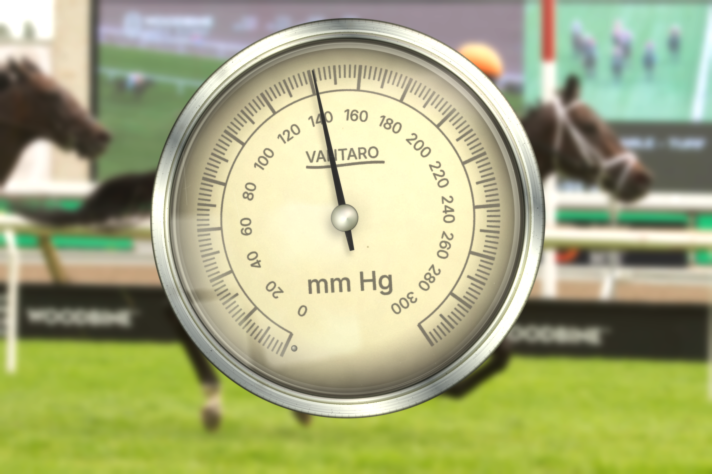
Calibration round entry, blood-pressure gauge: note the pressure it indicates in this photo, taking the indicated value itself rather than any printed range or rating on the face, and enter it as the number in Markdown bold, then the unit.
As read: **142** mmHg
